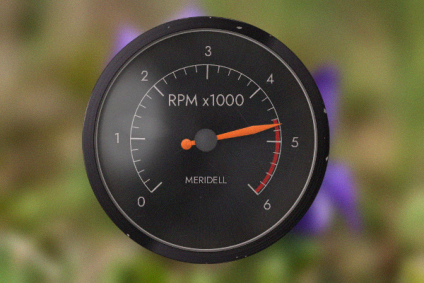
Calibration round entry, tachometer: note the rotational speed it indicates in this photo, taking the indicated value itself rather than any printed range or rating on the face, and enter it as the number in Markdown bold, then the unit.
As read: **4700** rpm
